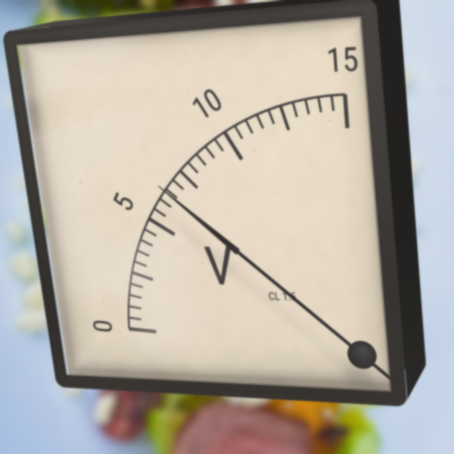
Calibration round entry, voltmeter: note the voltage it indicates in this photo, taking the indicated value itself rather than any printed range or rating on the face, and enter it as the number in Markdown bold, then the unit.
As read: **6.5** V
